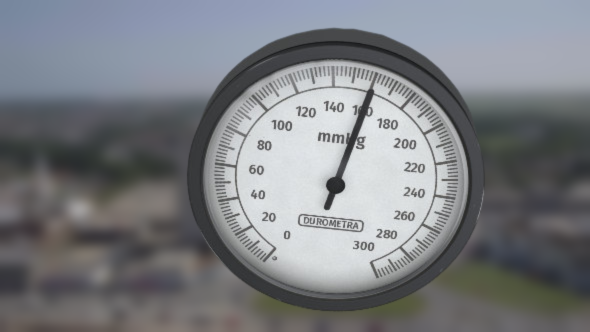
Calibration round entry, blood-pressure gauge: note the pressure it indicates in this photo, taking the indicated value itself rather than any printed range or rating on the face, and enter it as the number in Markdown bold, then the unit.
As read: **160** mmHg
